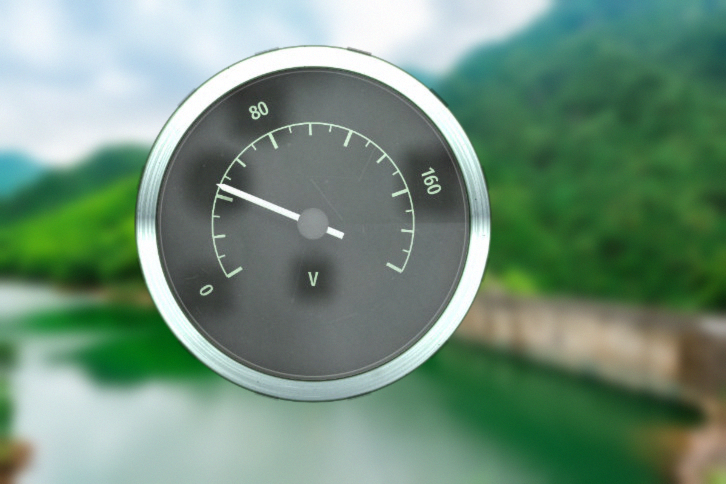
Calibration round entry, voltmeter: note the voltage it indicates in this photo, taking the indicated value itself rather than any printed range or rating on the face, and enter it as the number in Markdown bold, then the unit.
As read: **45** V
